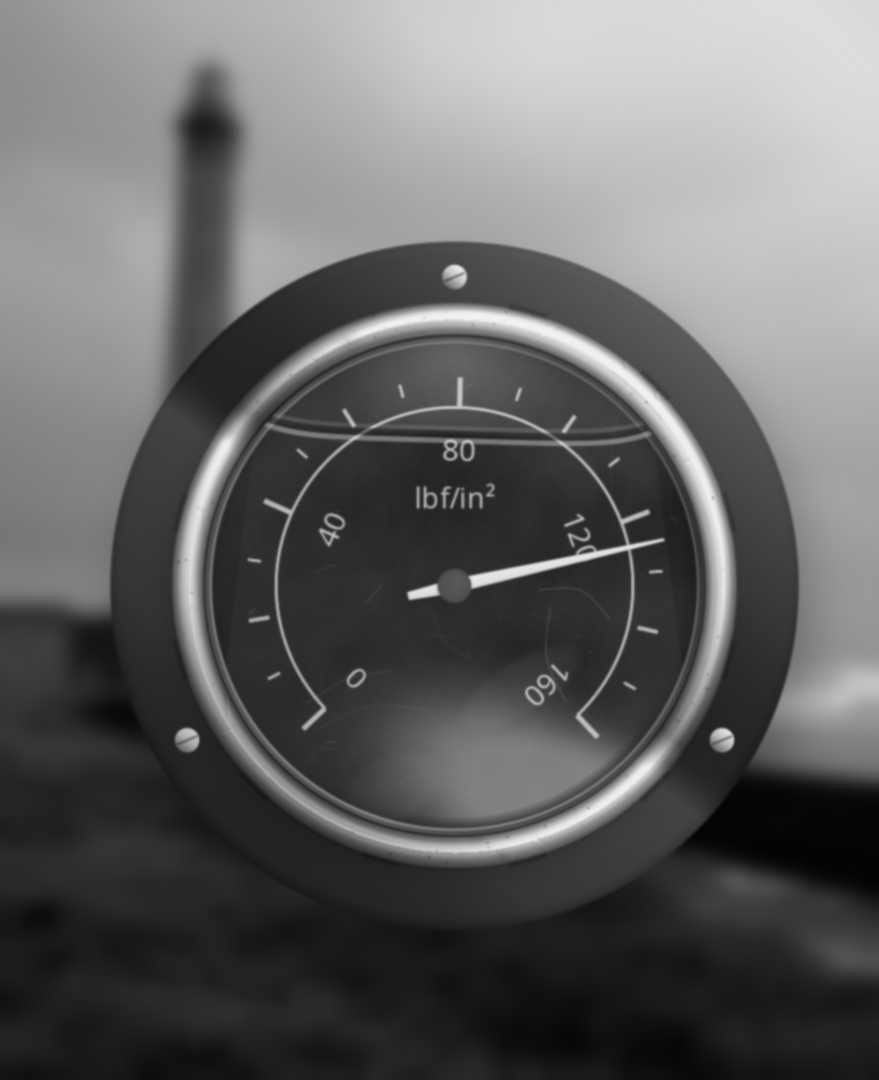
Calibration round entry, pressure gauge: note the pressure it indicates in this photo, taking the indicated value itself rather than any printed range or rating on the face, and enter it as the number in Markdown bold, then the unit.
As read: **125** psi
